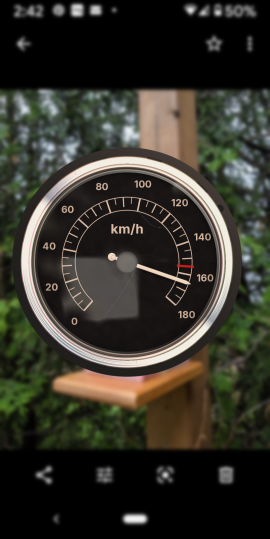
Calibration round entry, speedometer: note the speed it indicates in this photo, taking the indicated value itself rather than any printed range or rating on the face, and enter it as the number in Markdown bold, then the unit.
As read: **165** km/h
